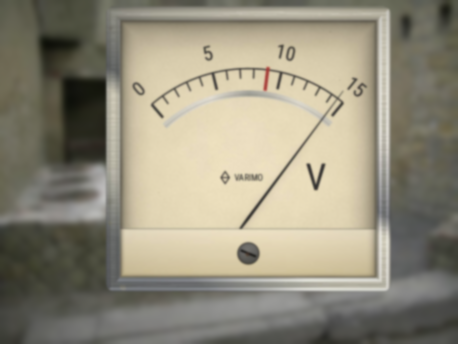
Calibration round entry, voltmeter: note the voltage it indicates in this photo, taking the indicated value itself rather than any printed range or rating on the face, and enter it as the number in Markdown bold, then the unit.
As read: **14.5** V
